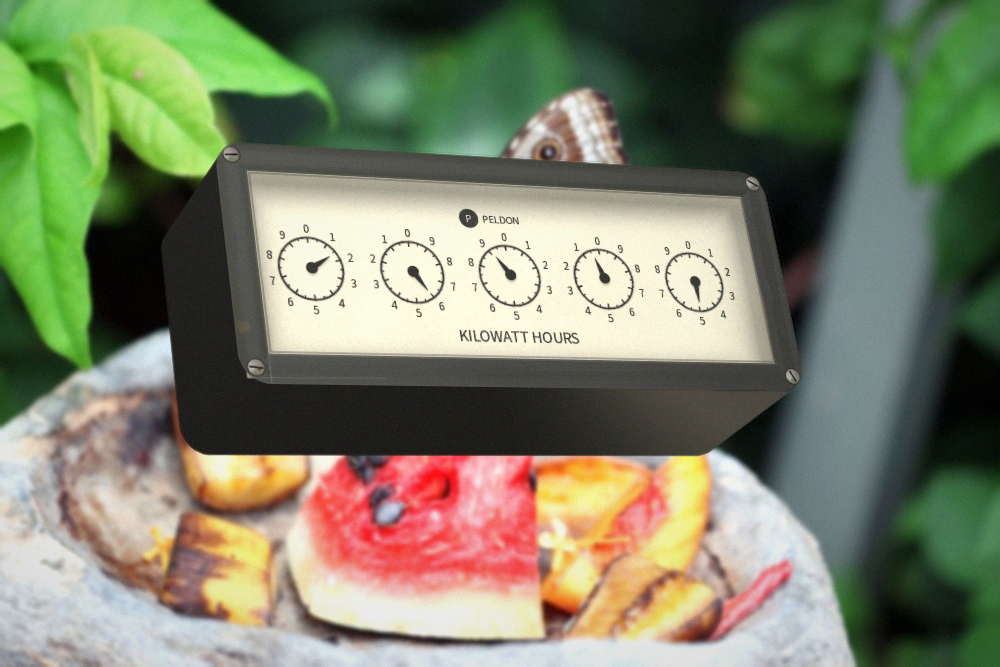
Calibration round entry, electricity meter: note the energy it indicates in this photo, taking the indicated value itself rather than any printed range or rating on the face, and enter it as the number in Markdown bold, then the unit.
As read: **15905** kWh
